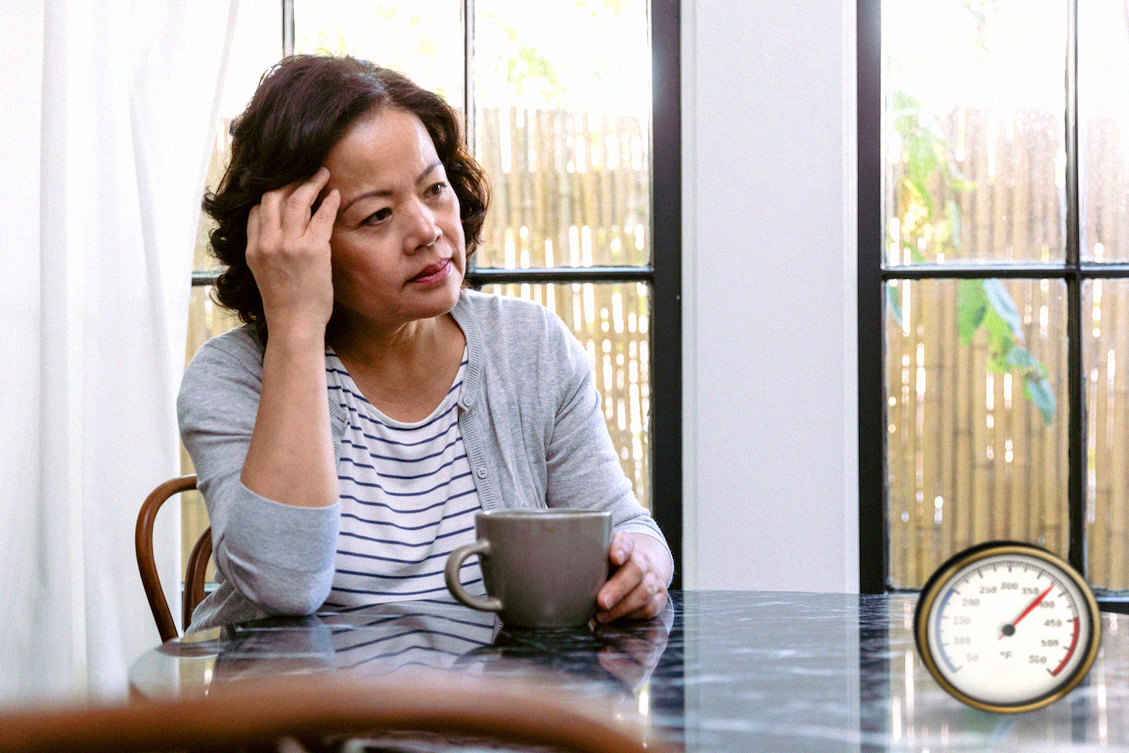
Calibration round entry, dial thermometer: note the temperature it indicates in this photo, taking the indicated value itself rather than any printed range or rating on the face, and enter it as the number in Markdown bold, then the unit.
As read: **375** °F
